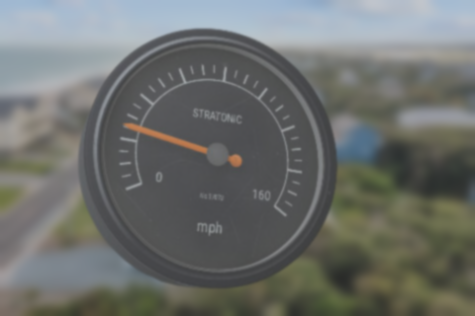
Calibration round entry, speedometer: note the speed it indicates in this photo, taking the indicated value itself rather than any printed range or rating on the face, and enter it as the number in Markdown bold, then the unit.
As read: **25** mph
